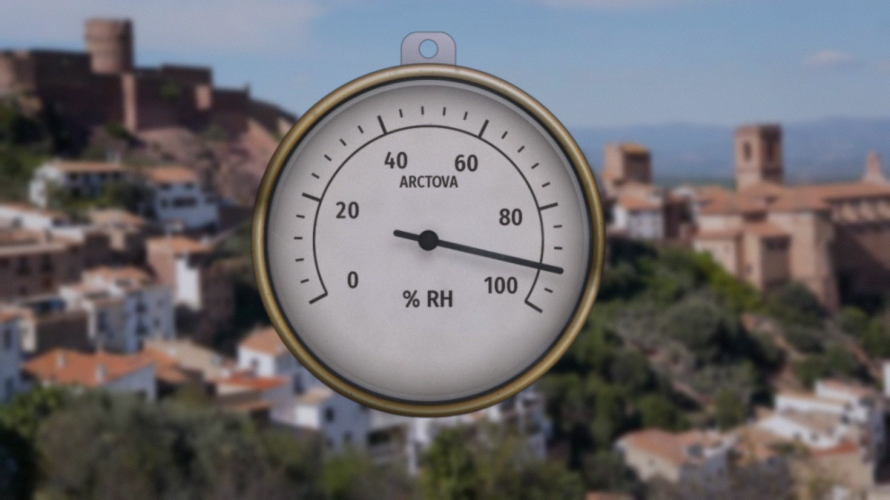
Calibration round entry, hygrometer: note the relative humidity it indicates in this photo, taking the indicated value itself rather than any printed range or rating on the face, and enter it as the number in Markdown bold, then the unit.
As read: **92** %
